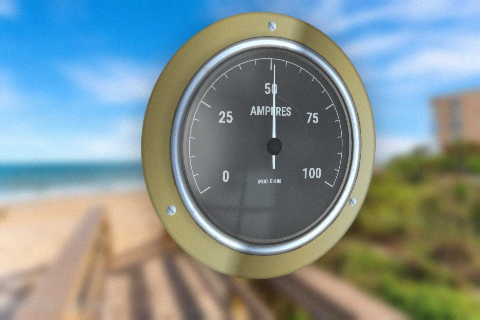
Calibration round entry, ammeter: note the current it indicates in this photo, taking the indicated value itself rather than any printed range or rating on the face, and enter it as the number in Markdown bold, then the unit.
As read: **50** A
